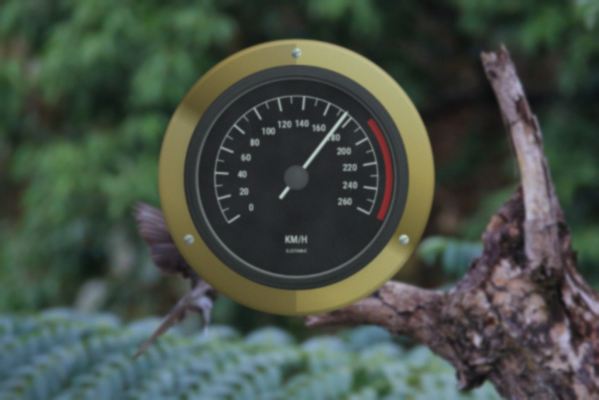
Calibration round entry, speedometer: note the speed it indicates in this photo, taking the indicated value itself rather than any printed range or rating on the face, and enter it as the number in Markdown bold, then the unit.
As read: **175** km/h
